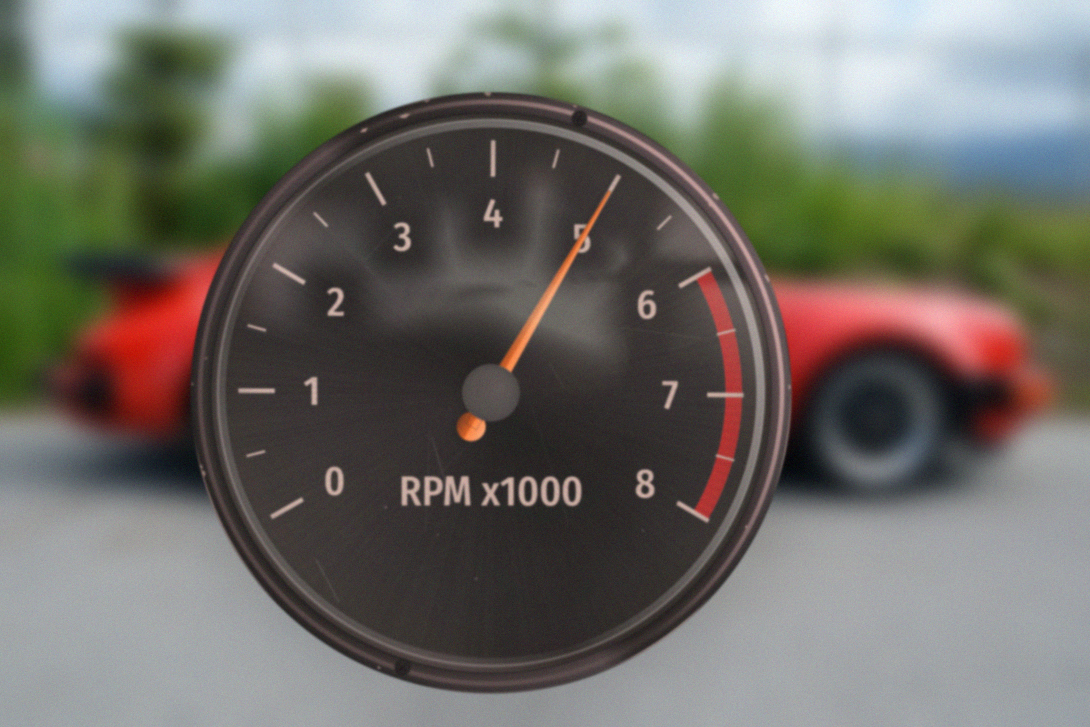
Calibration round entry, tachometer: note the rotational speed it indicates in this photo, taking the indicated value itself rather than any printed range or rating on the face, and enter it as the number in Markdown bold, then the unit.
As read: **5000** rpm
